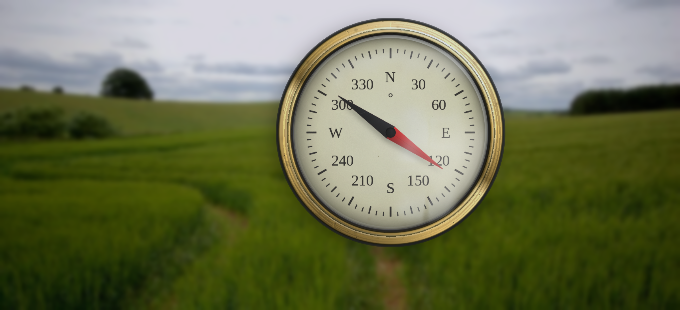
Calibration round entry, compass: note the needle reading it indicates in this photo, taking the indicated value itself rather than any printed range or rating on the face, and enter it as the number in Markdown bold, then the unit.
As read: **125** °
